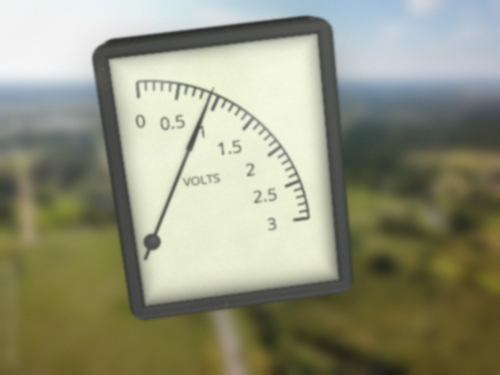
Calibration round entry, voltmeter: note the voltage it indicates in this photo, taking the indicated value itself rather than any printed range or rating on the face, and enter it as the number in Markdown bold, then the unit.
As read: **0.9** V
